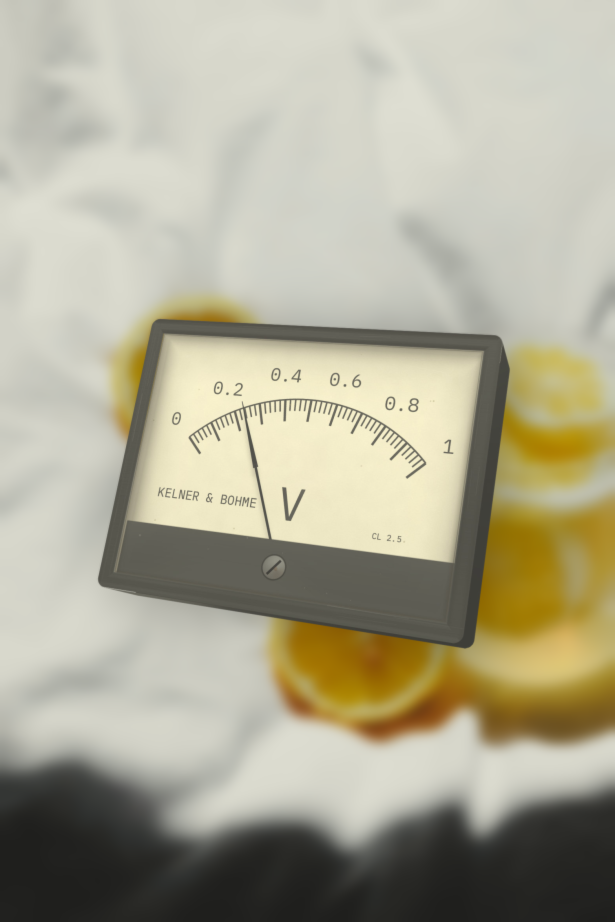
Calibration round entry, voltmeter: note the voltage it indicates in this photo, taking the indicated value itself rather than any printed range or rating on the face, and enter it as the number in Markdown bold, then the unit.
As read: **0.24** V
